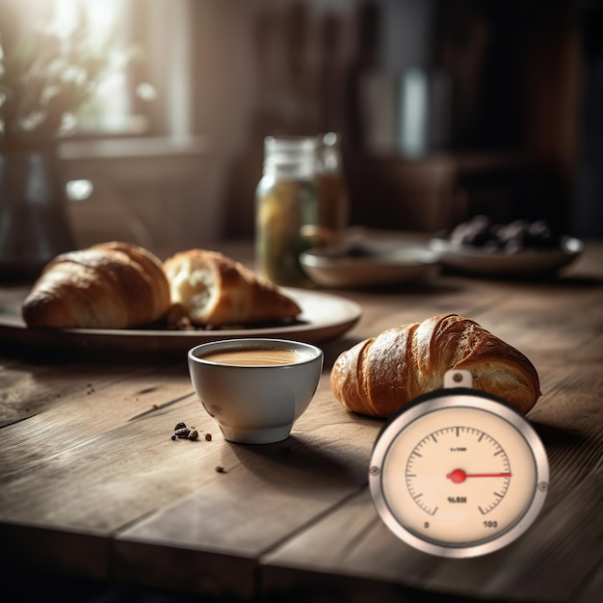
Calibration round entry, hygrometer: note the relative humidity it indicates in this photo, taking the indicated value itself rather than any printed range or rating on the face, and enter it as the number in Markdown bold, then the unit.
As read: **80** %
